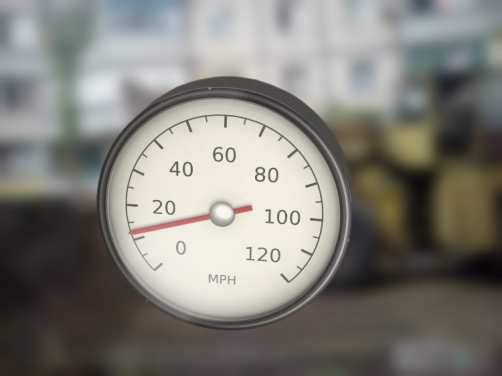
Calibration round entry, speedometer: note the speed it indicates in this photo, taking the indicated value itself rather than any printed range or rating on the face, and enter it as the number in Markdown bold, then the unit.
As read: **12.5** mph
